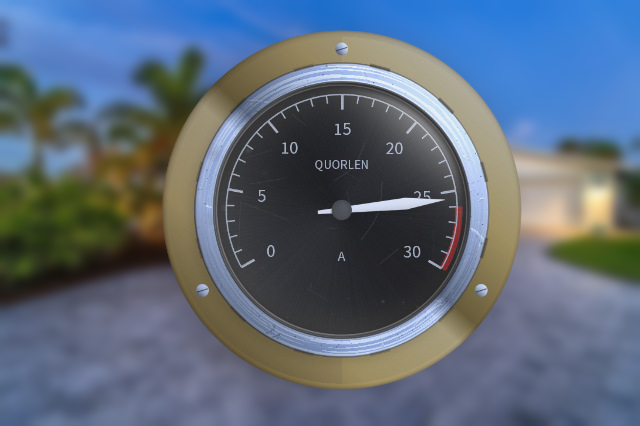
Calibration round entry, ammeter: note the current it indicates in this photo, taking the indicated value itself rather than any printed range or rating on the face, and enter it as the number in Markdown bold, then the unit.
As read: **25.5** A
